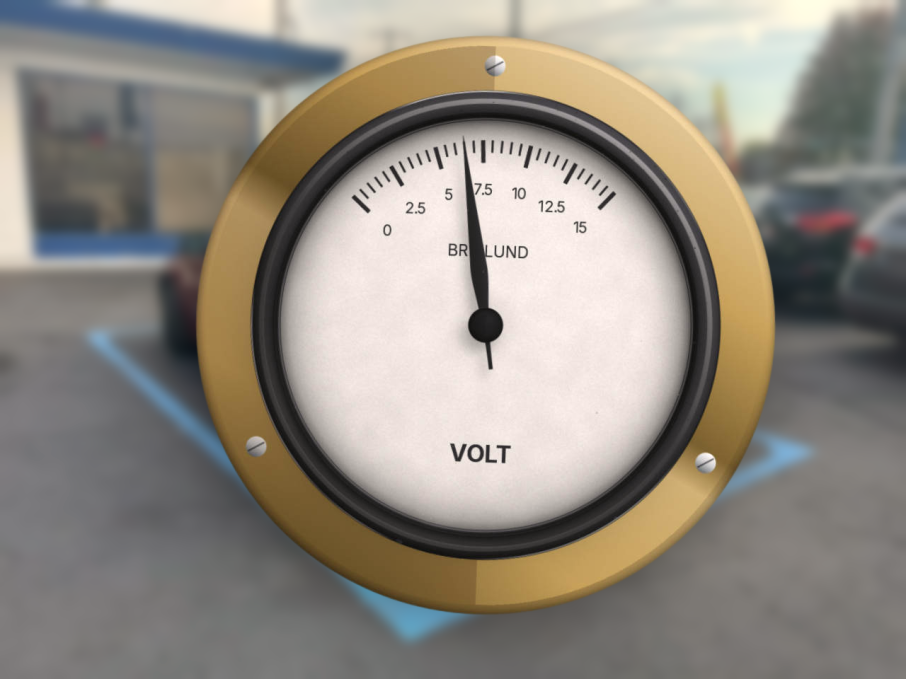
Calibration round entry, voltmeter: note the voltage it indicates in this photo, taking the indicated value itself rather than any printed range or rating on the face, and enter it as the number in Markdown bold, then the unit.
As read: **6.5** V
